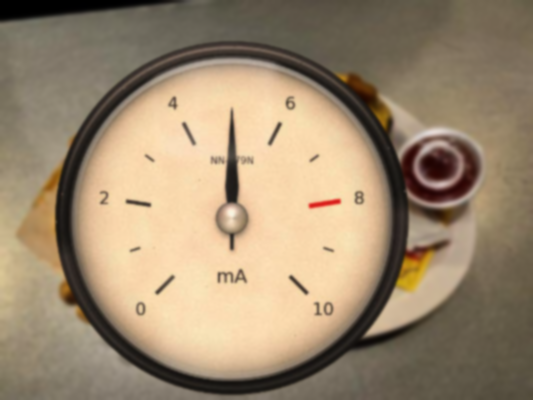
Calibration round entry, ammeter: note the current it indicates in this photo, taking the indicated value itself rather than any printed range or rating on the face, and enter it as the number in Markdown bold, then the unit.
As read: **5** mA
